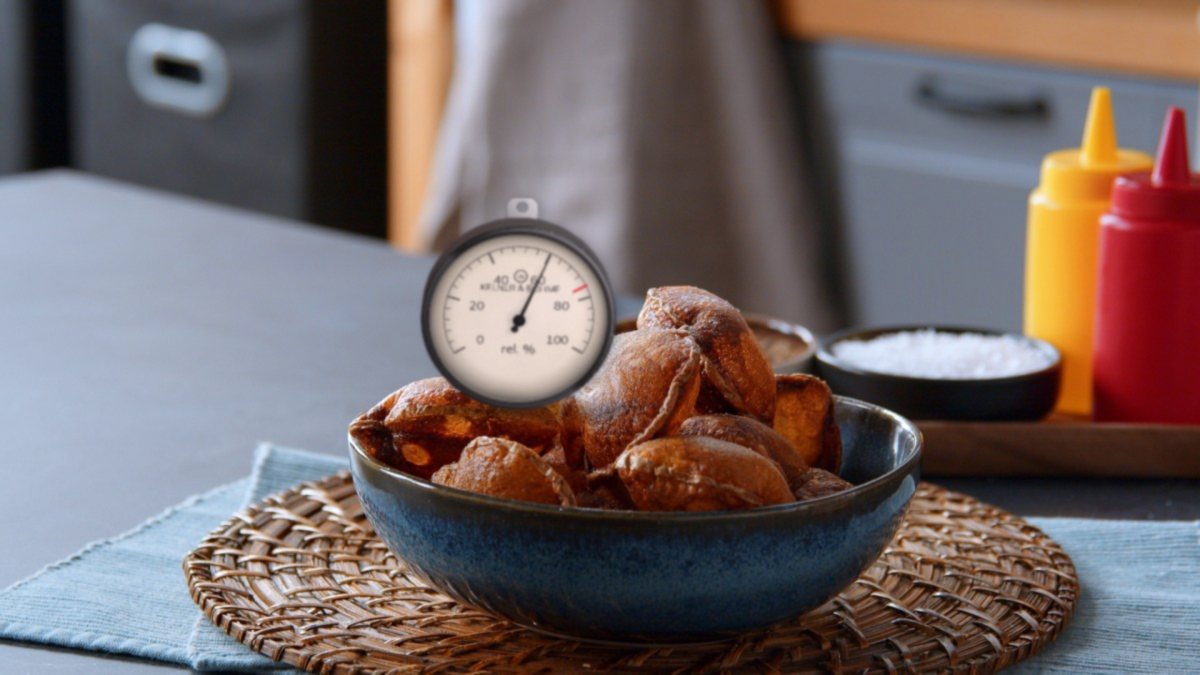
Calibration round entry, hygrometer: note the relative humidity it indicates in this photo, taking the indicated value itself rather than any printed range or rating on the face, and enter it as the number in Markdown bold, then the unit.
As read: **60** %
